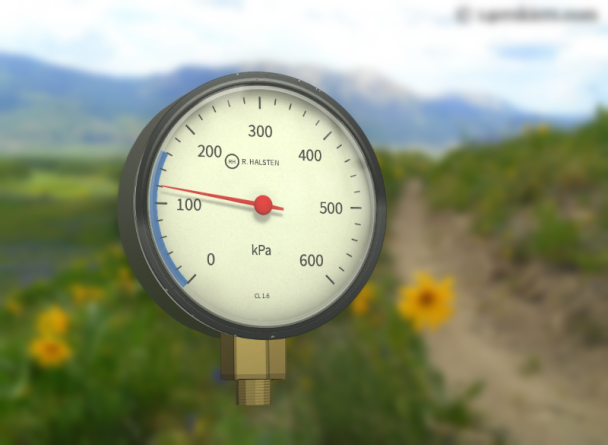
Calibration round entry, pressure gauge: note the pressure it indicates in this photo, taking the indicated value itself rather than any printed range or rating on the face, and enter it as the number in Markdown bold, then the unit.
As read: **120** kPa
